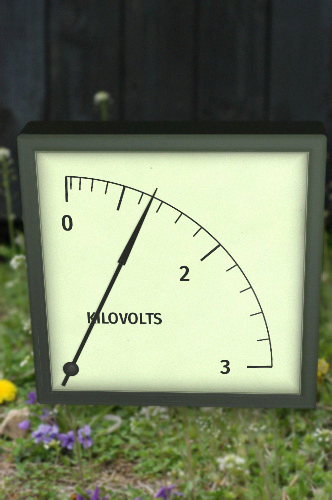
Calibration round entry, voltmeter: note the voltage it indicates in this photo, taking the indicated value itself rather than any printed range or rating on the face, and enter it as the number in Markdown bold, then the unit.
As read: **1.3** kV
